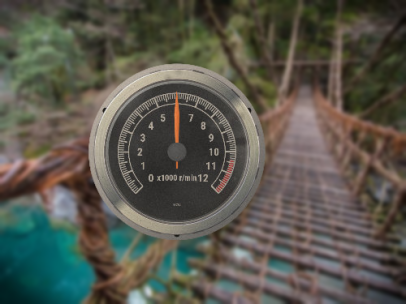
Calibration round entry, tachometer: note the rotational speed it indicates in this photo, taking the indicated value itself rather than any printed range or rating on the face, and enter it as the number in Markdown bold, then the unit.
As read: **6000** rpm
